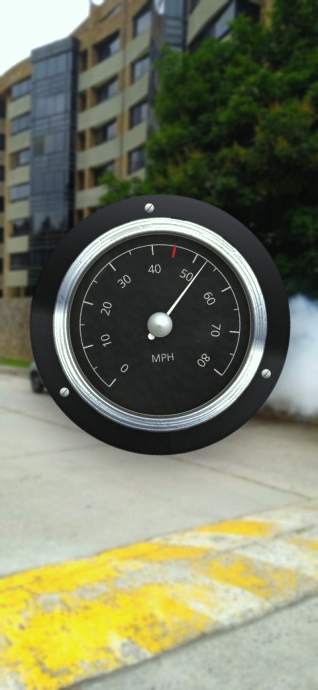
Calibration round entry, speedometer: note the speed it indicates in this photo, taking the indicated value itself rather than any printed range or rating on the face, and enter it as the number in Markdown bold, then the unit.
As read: **52.5** mph
